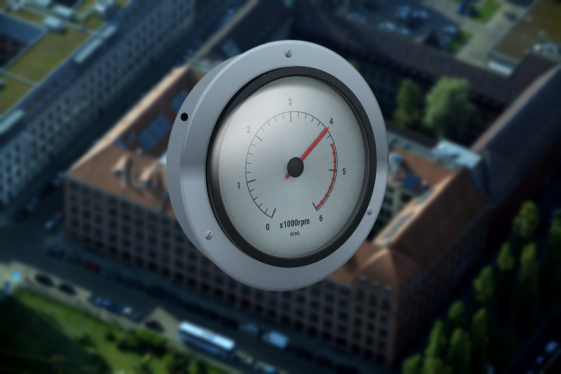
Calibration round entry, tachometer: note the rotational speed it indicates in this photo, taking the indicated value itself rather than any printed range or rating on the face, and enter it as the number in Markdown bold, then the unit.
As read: **4000** rpm
